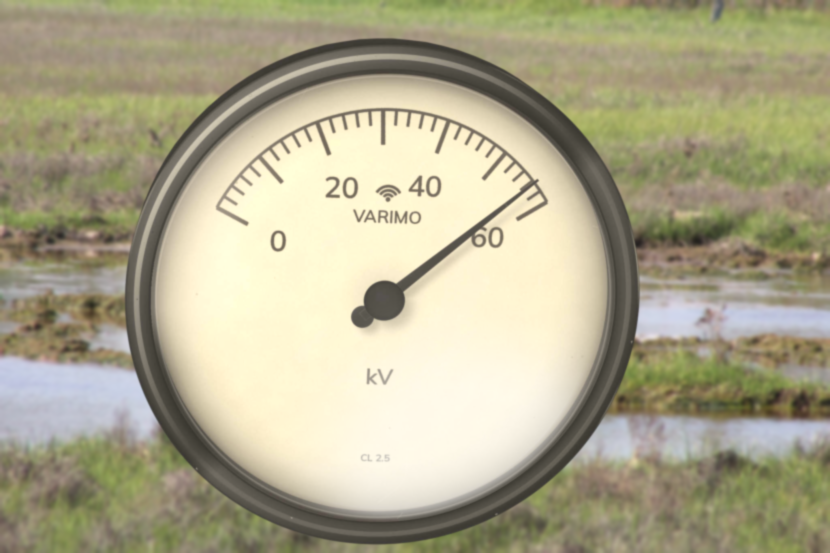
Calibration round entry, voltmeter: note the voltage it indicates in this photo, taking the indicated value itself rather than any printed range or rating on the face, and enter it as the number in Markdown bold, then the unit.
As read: **56** kV
